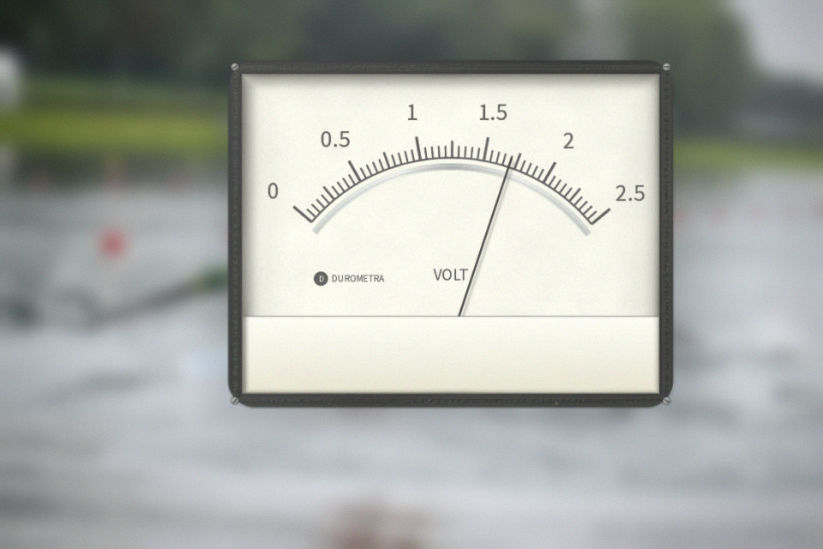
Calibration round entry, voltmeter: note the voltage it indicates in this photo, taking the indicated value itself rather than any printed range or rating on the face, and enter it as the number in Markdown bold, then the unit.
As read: **1.7** V
